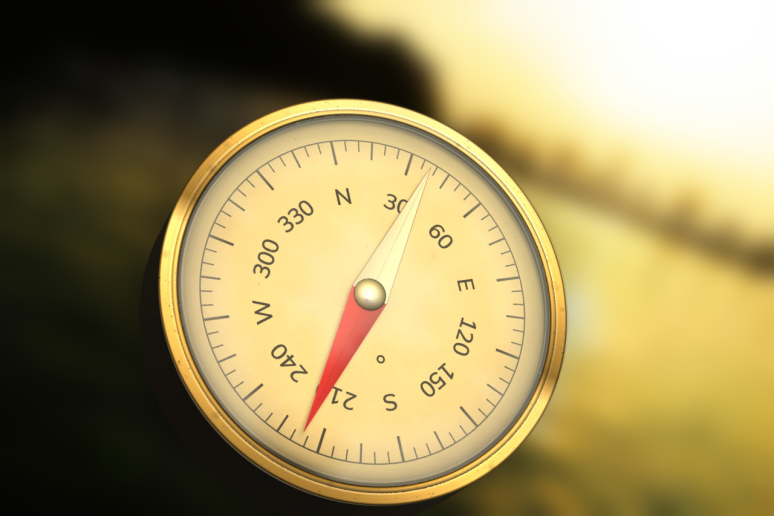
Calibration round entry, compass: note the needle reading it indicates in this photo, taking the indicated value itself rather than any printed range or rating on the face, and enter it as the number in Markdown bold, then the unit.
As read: **217.5** °
